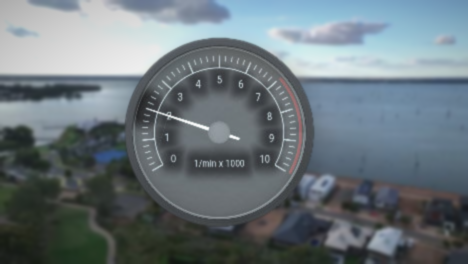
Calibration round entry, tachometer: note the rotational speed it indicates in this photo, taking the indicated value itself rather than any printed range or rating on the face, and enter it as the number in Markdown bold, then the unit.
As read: **2000** rpm
